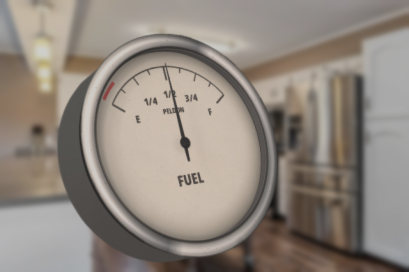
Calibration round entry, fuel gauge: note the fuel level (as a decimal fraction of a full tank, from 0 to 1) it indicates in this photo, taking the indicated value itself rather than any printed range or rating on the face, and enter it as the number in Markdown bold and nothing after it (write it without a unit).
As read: **0.5**
